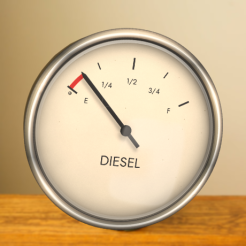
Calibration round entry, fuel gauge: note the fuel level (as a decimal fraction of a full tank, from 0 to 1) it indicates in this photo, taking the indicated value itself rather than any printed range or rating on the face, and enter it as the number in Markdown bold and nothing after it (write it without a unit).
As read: **0.125**
